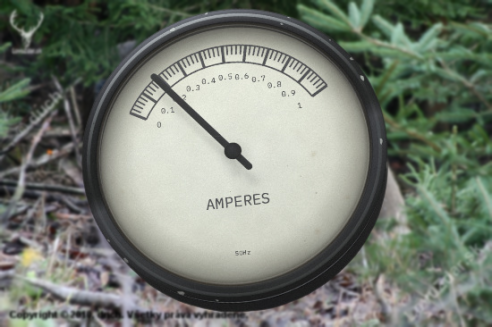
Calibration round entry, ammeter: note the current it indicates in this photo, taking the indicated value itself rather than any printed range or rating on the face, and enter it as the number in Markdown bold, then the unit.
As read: **0.18** A
